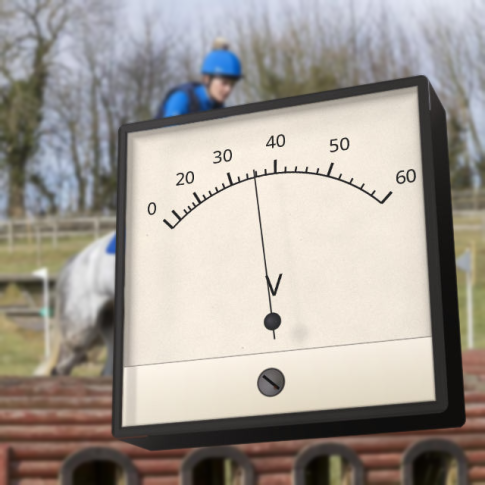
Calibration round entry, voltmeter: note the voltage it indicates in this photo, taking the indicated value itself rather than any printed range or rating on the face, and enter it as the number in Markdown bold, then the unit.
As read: **36** V
